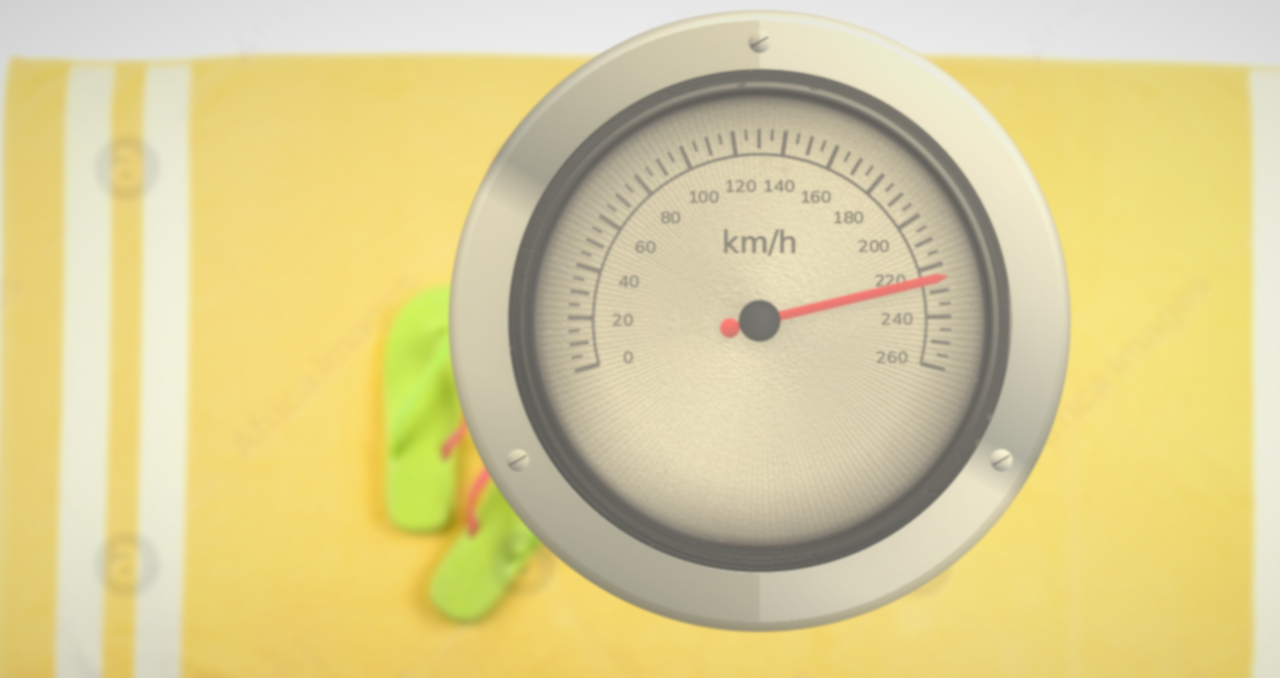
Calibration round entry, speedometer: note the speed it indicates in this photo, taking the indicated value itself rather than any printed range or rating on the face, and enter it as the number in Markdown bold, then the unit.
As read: **225** km/h
